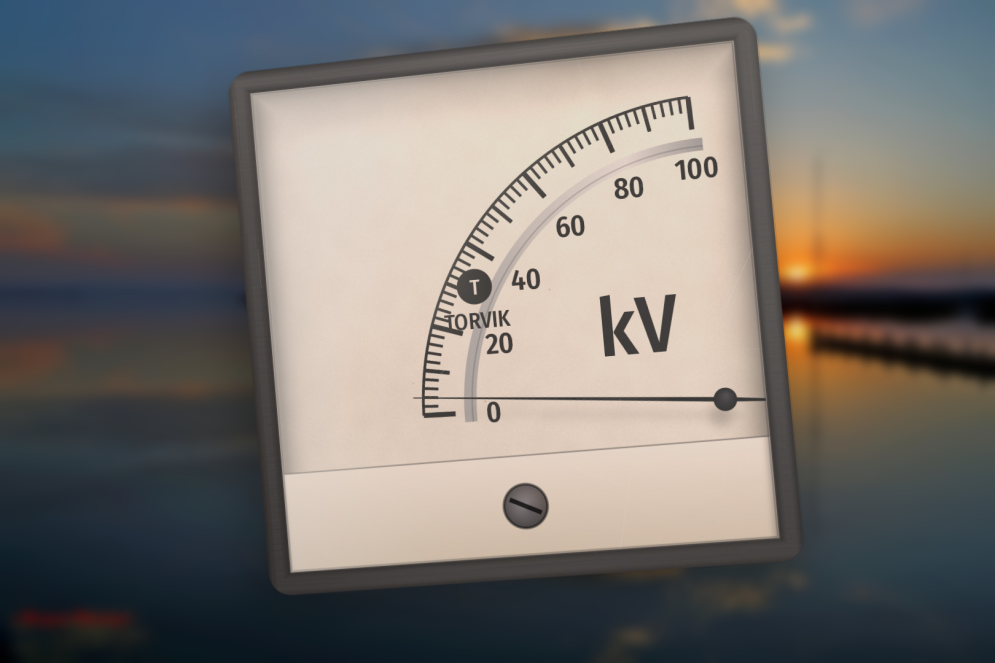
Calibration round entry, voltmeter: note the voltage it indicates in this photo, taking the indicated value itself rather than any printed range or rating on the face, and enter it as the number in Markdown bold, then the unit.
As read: **4** kV
